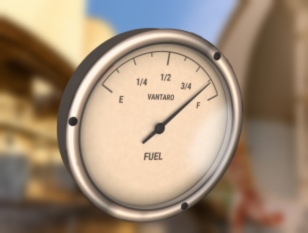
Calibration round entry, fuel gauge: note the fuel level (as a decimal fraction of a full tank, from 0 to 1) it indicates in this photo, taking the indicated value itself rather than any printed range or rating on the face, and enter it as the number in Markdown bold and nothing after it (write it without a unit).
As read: **0.875**
